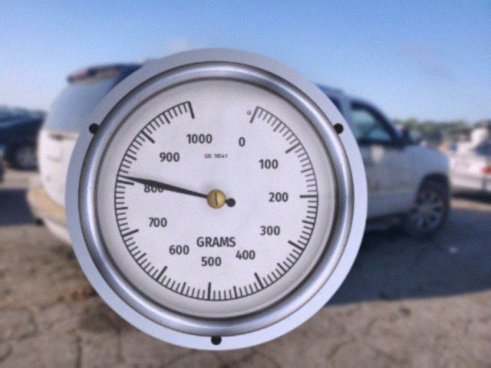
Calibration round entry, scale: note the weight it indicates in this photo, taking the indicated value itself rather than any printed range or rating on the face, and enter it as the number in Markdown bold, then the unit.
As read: **810** g
